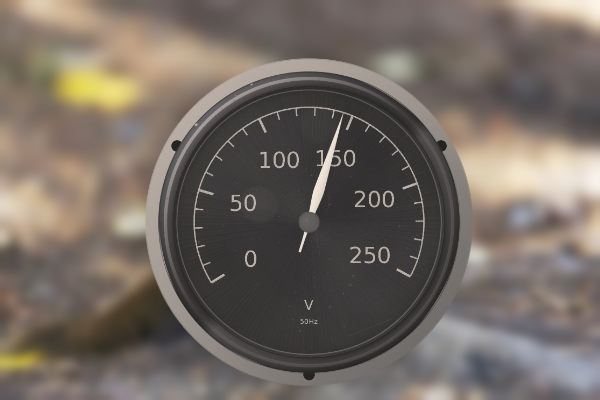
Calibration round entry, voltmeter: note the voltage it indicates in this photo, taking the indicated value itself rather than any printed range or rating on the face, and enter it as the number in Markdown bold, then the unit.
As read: **145** V
